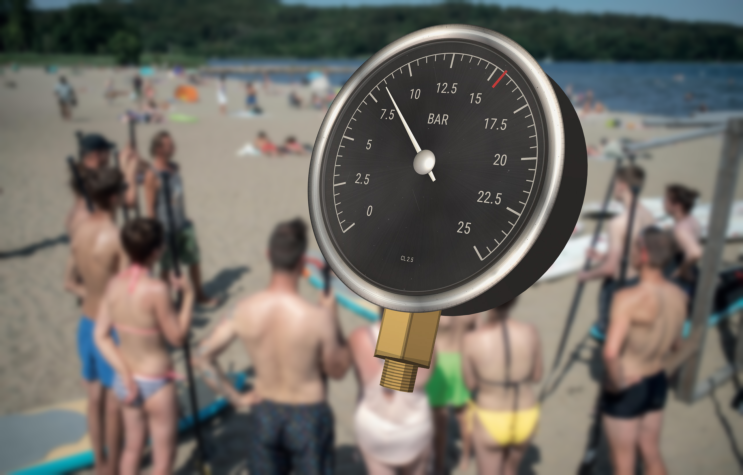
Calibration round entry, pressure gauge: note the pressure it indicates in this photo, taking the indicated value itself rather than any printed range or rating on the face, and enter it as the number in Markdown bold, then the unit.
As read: **8.5** bar
